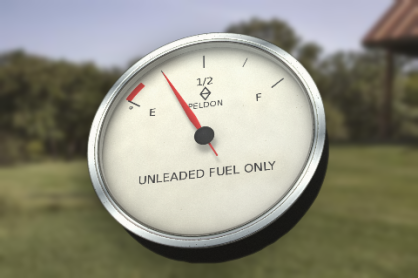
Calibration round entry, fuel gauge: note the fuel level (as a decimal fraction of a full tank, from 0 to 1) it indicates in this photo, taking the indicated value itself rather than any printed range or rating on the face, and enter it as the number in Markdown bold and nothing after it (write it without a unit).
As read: **0.25**
